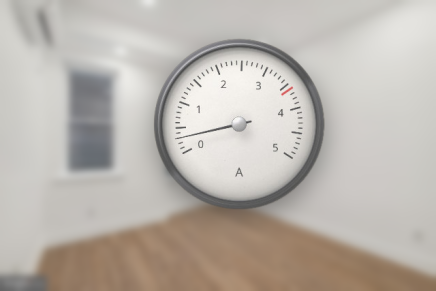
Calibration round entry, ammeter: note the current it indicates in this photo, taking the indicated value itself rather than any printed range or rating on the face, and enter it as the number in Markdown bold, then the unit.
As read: **0.3** A
